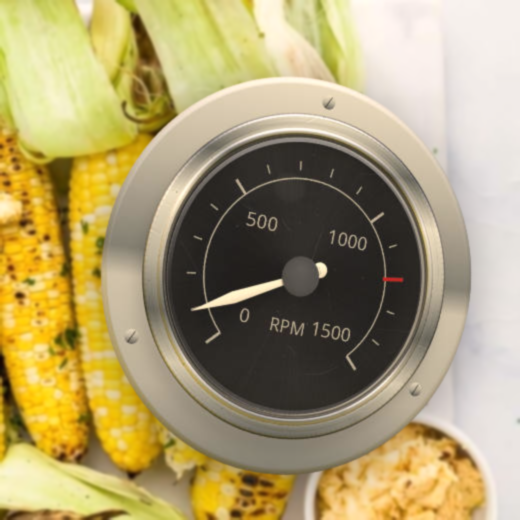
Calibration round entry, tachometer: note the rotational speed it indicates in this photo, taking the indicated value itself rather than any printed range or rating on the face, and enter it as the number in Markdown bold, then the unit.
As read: **100** rpm
